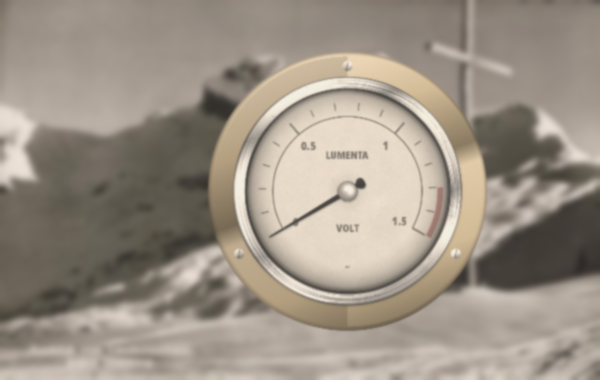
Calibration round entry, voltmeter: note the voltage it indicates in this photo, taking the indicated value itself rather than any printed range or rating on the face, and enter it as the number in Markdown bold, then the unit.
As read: **0** V
